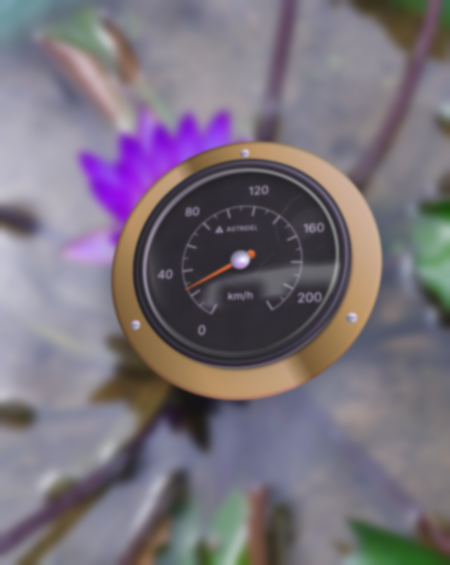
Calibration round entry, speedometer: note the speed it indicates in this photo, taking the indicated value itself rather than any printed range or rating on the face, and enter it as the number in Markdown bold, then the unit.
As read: **25** km/h
